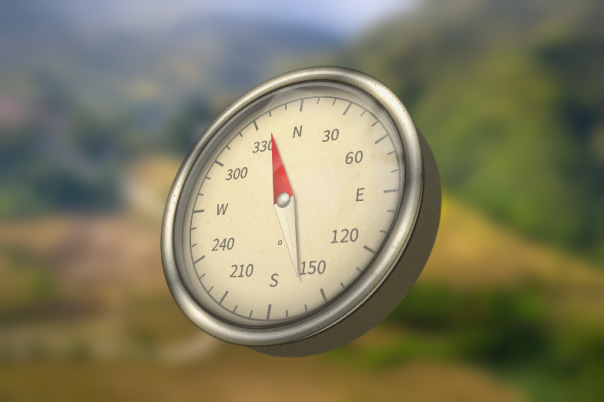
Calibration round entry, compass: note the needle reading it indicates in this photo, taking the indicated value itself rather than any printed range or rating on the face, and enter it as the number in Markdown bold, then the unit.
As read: **340** °
